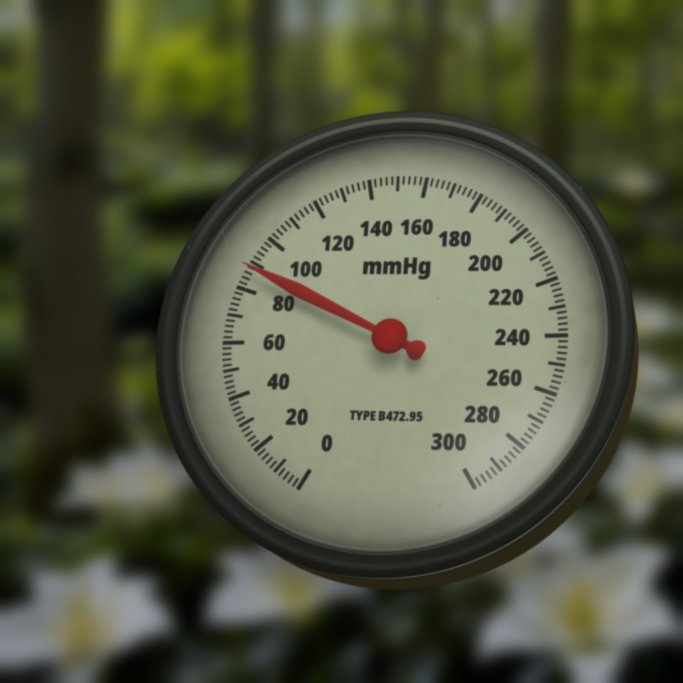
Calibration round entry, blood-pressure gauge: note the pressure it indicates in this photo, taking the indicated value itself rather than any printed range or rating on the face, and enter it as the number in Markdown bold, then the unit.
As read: **88** mmHg
